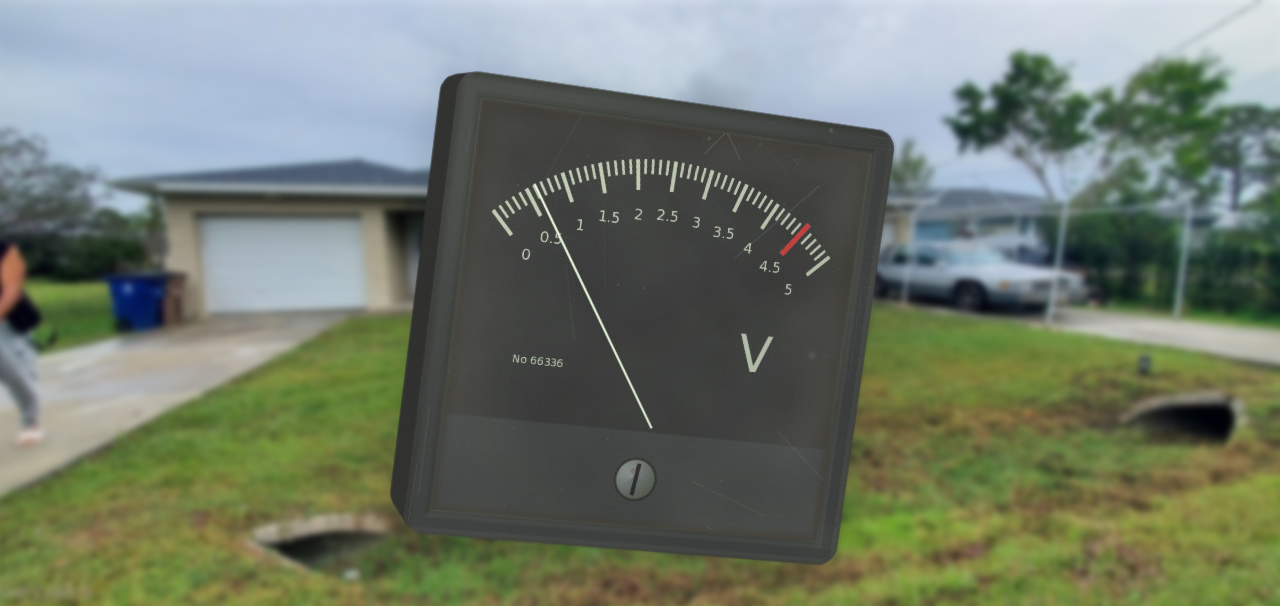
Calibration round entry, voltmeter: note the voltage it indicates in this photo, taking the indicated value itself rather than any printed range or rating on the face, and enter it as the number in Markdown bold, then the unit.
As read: **0.6** V
